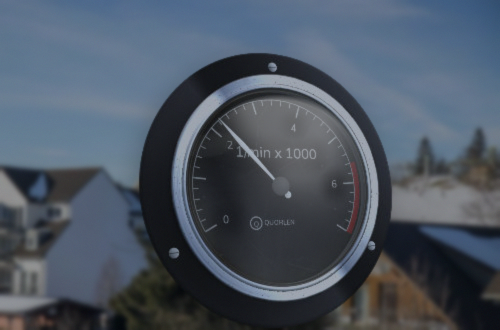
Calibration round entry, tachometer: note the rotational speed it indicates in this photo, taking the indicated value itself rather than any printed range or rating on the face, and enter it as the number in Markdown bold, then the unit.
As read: **2200** rpm
